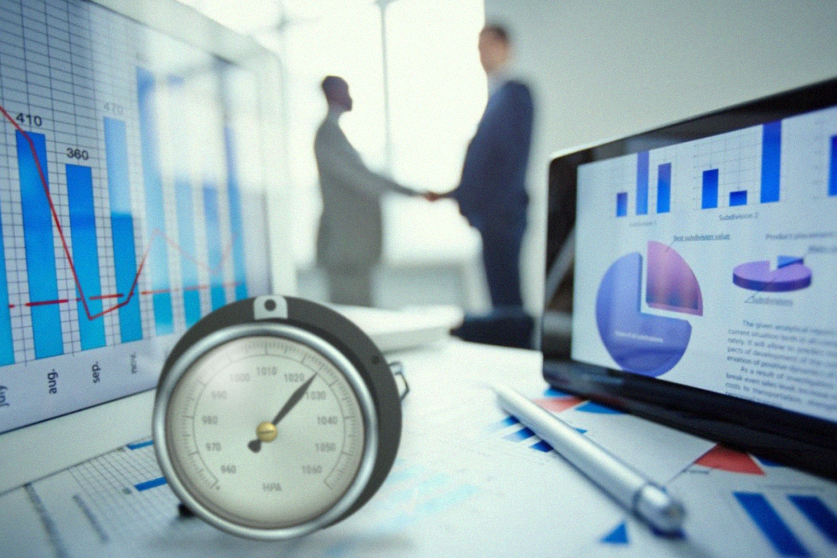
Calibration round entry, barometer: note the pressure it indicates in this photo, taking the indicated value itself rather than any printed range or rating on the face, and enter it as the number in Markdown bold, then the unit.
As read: **1025** hPa
